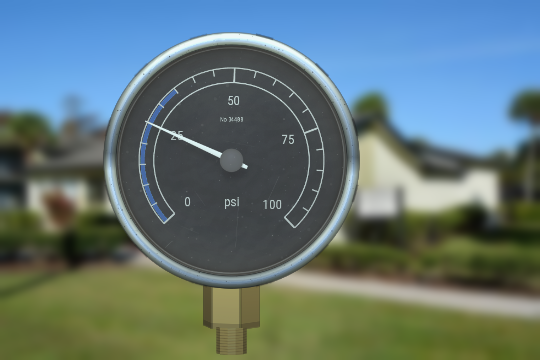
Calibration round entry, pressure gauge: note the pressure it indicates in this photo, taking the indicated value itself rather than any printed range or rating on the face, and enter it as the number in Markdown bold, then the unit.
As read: **25** psi
